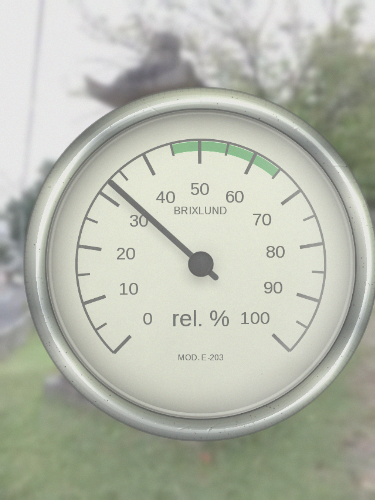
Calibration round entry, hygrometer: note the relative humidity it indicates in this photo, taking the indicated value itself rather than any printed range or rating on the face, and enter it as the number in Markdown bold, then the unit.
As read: **32.5** %
